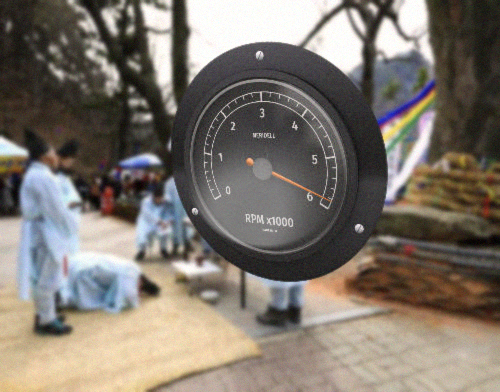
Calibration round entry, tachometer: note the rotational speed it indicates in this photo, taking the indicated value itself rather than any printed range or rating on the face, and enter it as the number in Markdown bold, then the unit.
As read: **5800** rpm
